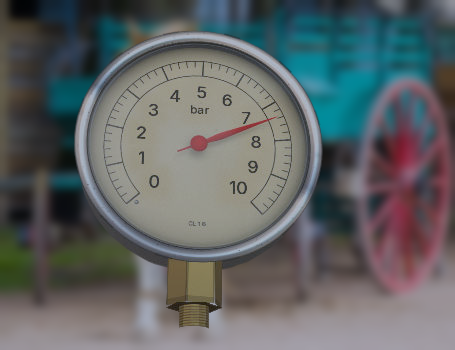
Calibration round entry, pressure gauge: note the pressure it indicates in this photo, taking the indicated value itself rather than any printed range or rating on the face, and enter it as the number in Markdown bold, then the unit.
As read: **7.4** bar
